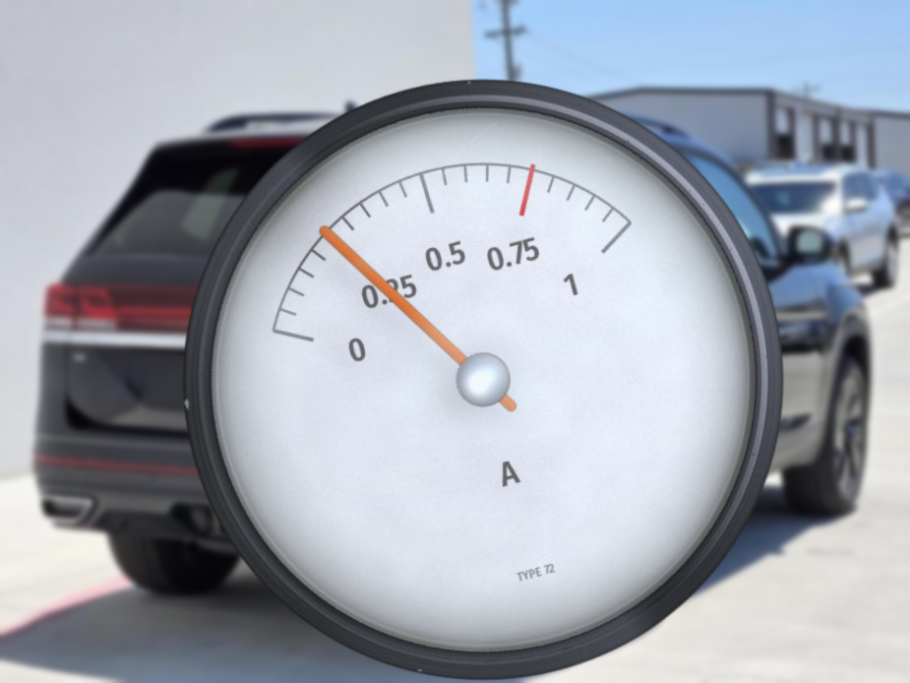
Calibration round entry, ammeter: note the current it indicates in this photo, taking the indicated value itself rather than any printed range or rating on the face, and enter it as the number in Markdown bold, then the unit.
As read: **0.25** A
